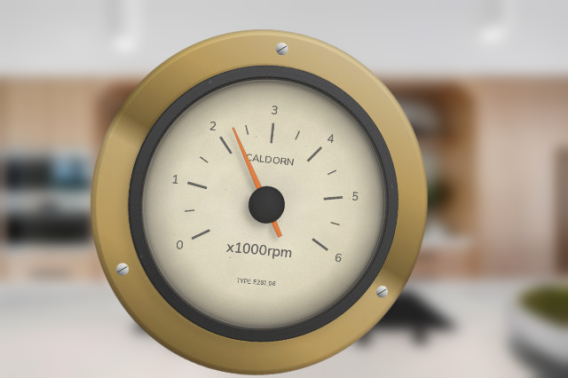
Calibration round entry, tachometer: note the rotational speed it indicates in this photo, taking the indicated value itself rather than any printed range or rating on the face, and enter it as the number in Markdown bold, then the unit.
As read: **2250** rpm
